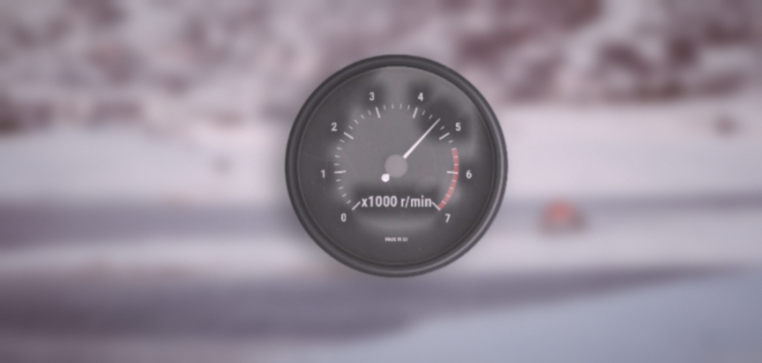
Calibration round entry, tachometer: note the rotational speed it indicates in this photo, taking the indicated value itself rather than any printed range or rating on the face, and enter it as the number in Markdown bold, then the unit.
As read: **4600** rpm
